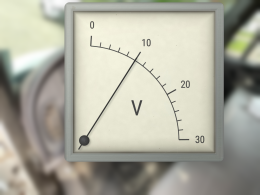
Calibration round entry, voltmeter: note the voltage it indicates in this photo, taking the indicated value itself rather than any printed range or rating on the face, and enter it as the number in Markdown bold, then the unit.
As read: **10** V
